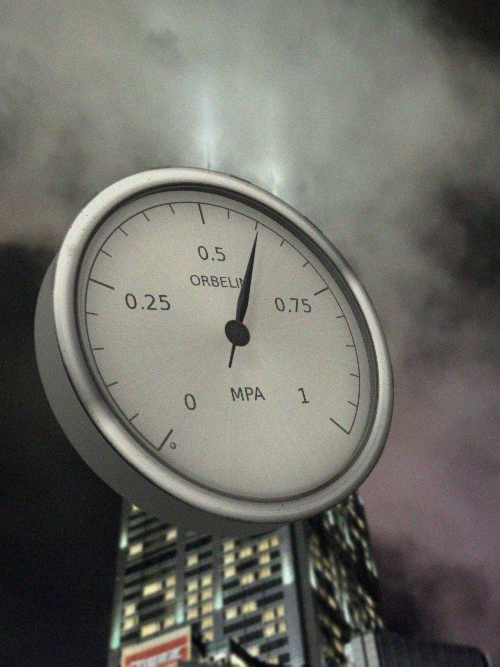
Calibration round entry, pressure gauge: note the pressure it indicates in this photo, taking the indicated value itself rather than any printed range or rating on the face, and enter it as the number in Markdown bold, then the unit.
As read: **0.6** MPa
